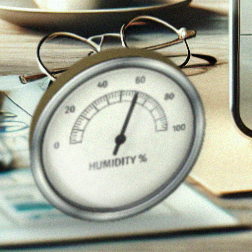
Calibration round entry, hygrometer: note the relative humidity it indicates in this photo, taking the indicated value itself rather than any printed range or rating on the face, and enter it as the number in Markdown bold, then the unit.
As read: **60** %
